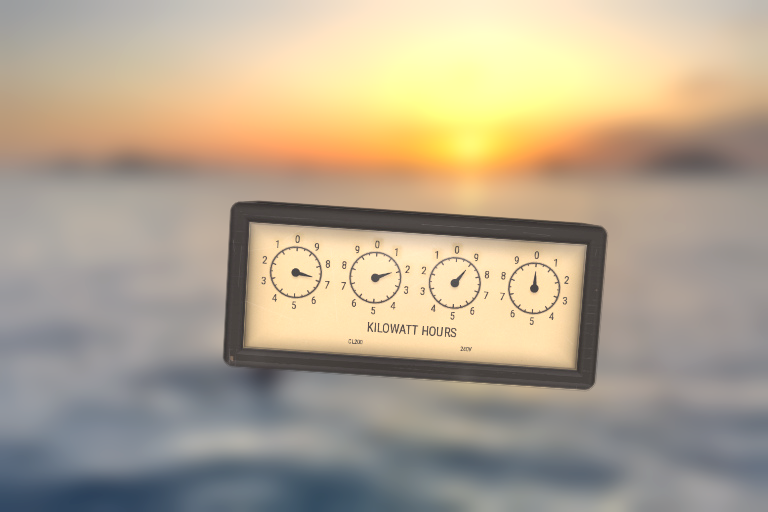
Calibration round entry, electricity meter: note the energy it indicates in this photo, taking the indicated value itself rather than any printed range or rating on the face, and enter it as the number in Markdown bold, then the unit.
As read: **7190** kWh
